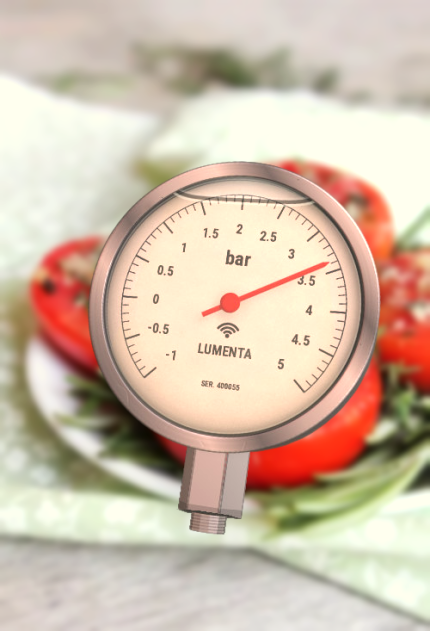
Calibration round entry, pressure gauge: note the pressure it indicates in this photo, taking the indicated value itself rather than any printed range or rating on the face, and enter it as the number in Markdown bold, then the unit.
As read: **3.4** bar
